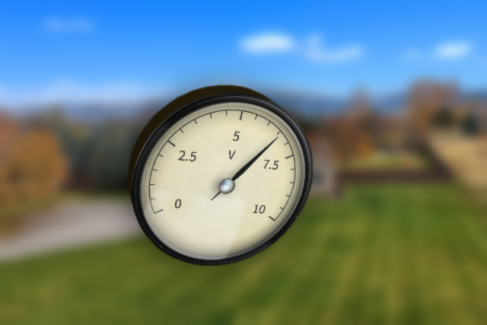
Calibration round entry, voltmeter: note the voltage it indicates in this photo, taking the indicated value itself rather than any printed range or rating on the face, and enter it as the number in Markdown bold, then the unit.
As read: **6.5** V
